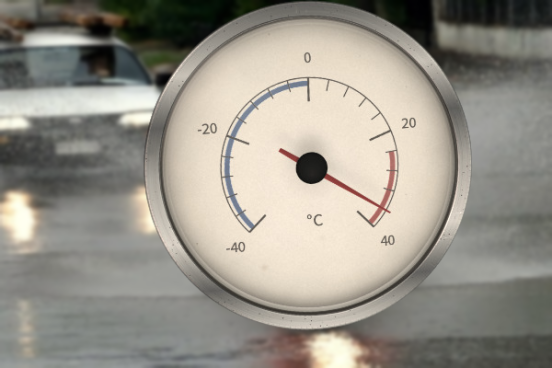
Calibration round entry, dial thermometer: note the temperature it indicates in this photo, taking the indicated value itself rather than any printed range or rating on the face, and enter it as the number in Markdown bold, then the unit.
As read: **36** °C
